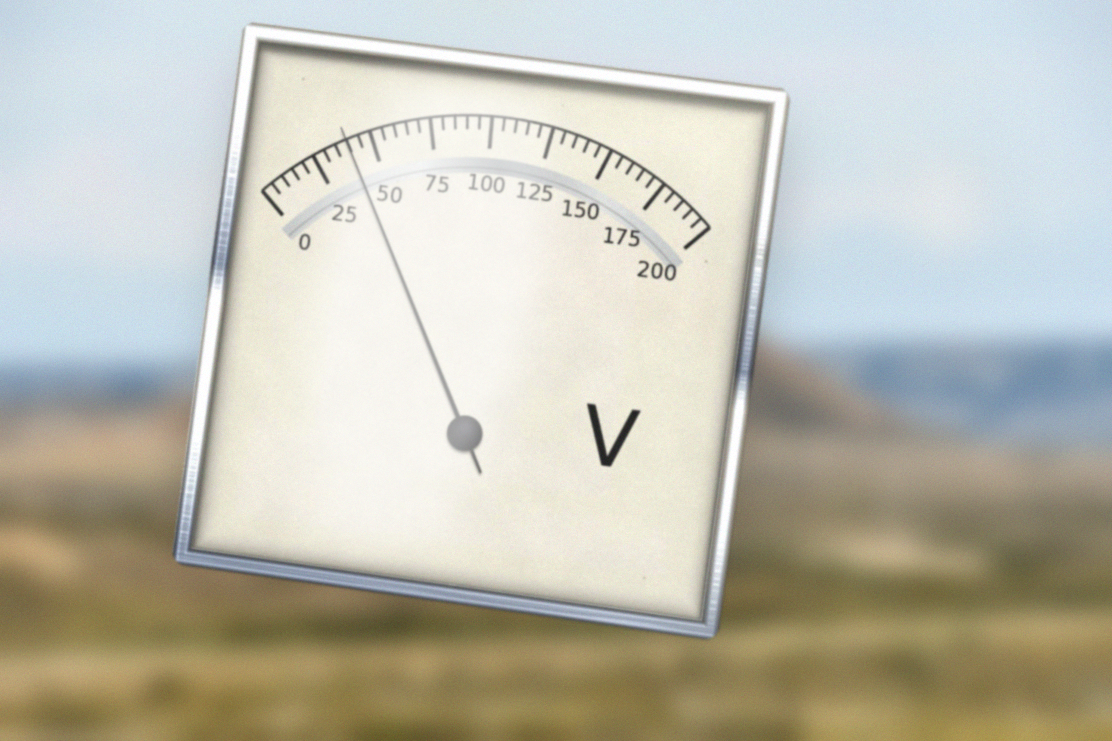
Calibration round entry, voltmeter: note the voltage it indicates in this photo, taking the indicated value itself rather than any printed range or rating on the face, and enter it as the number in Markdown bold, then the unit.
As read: **40** V
